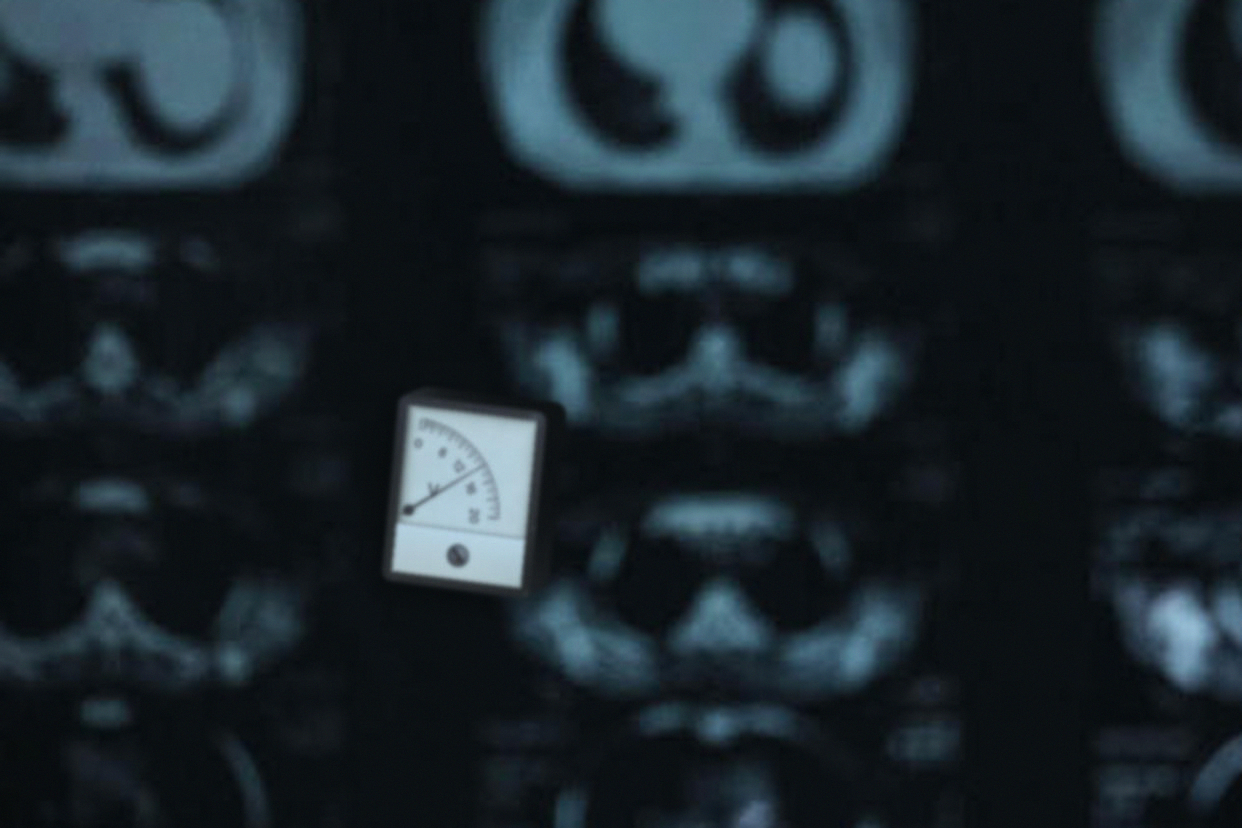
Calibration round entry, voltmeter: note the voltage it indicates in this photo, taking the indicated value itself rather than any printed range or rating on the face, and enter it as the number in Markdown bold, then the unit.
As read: **14** V
